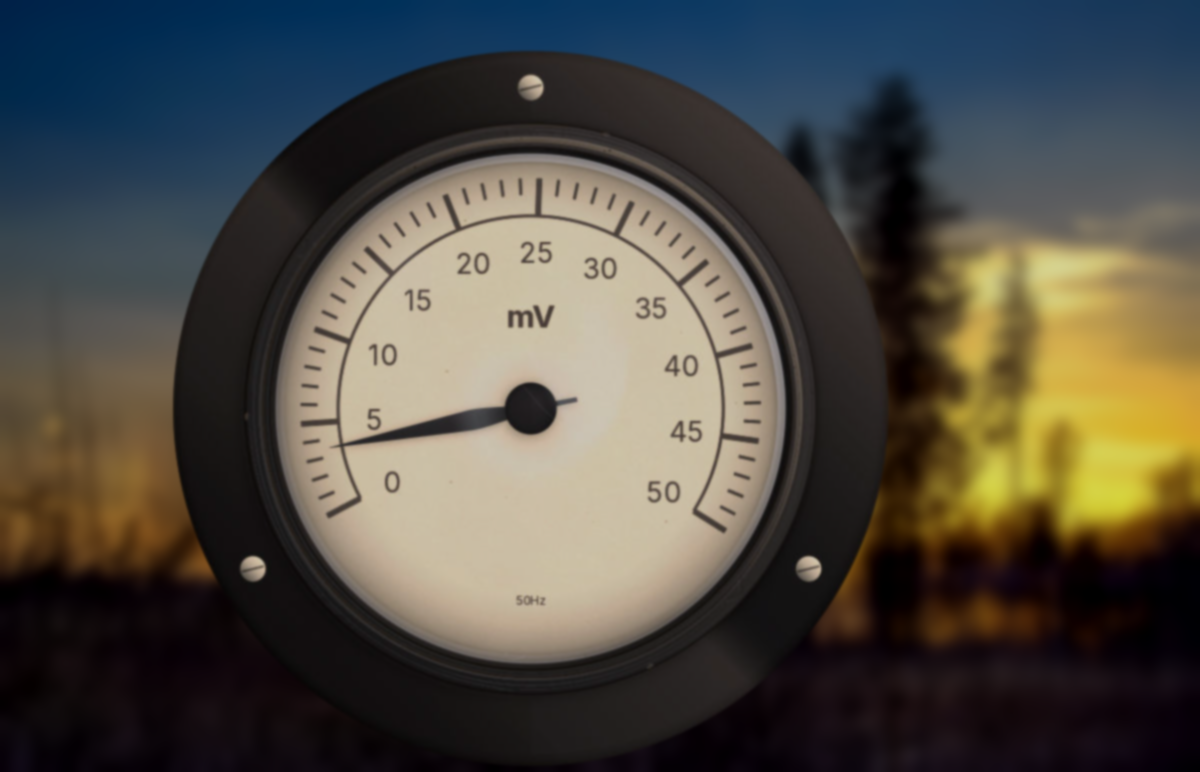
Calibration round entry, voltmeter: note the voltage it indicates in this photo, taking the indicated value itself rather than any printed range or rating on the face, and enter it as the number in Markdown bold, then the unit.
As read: **3.5** mV
